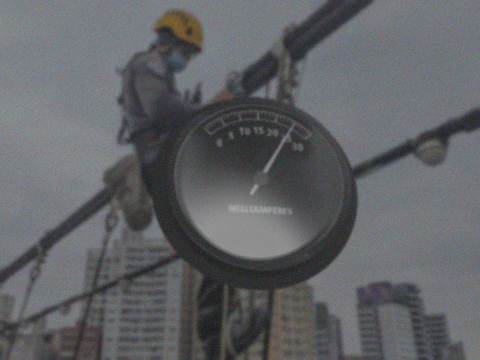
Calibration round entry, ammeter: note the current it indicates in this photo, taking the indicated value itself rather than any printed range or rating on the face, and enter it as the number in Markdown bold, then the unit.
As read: **25** mA
